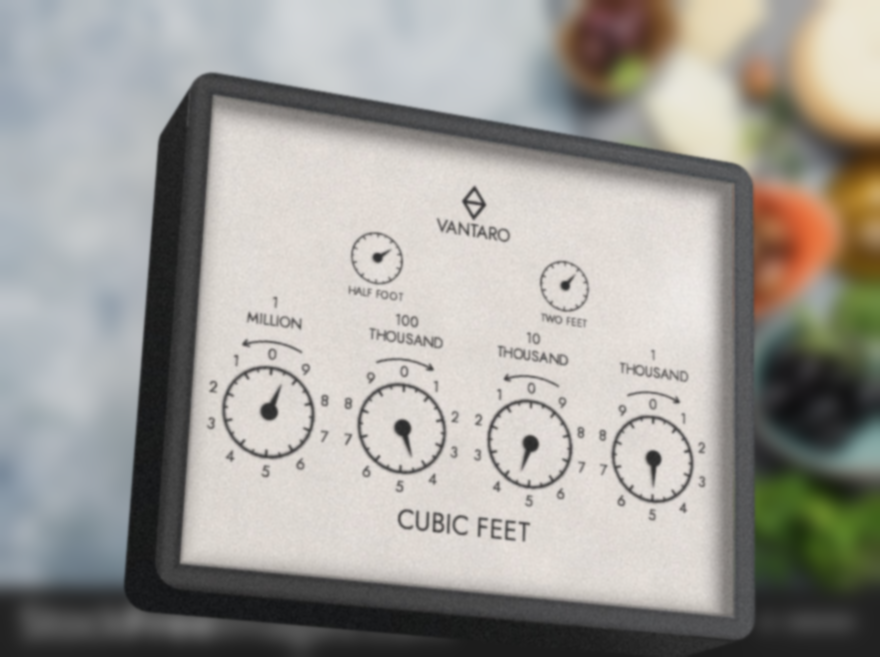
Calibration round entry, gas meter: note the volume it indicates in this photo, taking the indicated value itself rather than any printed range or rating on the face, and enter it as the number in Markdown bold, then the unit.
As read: **944500** ft³
